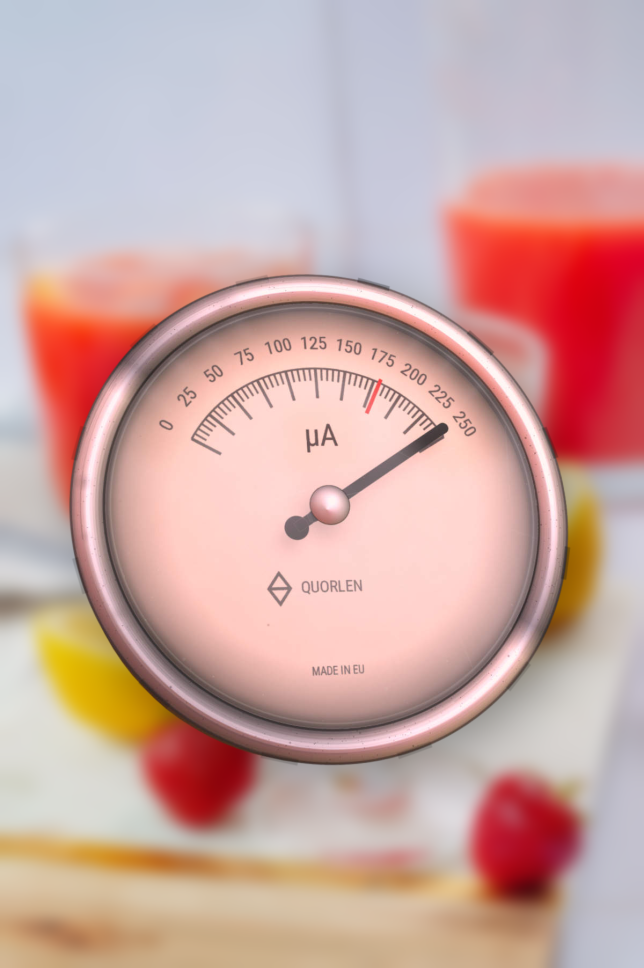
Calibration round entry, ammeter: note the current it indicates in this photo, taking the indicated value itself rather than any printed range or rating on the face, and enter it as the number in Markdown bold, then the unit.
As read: **245** µA
